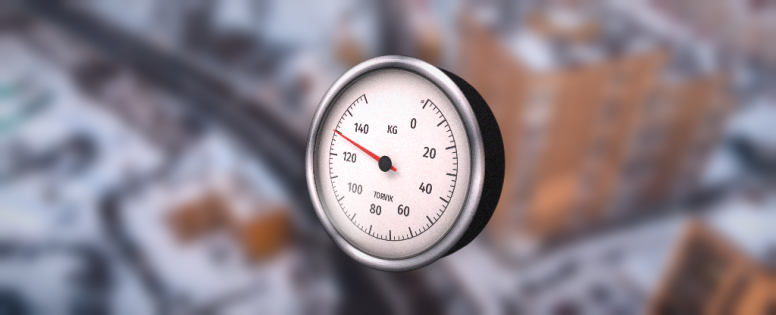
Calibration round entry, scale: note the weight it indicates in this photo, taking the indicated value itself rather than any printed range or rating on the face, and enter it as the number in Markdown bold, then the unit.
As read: **130** kg
